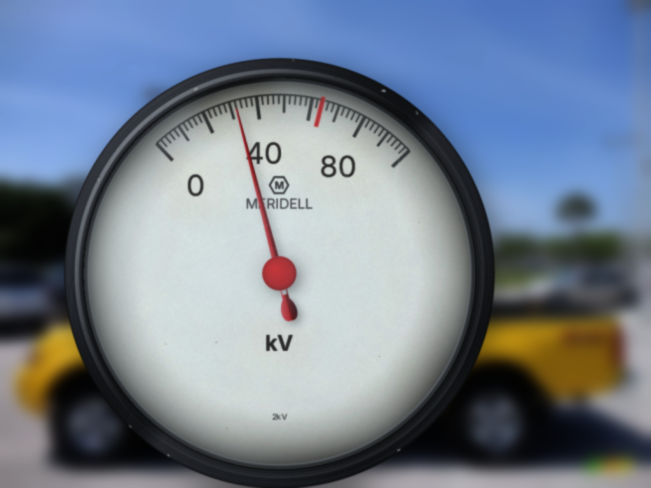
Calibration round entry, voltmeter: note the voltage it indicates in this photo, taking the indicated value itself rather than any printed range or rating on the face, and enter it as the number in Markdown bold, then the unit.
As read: **32** kV
